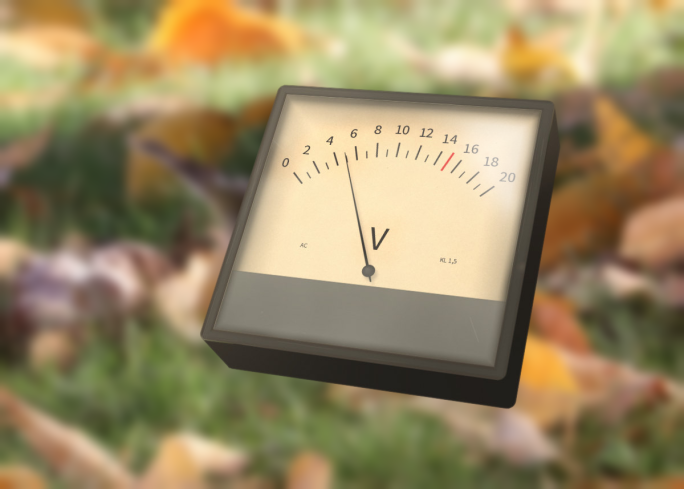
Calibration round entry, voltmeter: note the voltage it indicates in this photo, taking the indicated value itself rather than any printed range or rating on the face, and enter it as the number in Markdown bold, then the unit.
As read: **5** V
